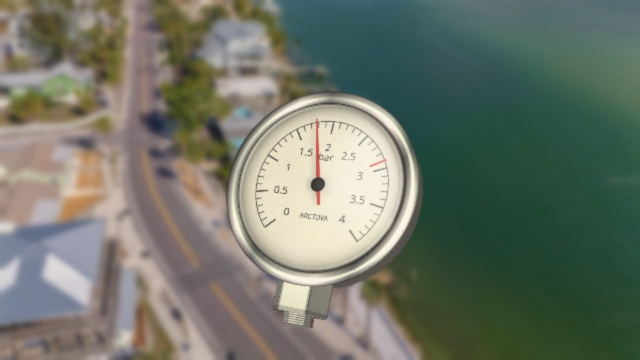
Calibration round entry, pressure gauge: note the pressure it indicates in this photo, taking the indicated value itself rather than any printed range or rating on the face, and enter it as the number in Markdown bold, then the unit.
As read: **1.8** bar
